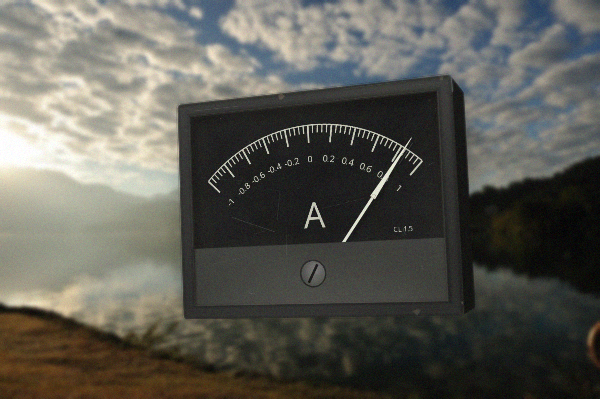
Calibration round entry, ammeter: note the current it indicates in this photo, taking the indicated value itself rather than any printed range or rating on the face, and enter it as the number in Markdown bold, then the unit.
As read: **0.84** A
